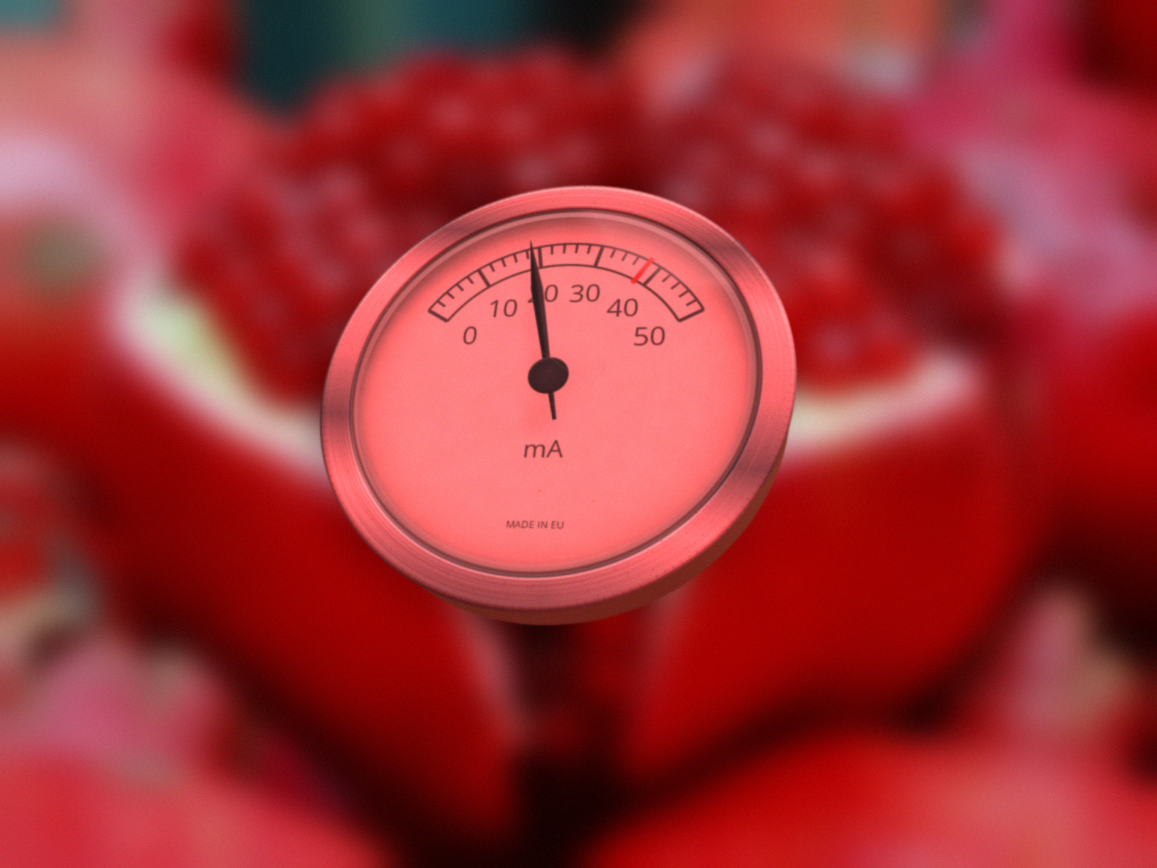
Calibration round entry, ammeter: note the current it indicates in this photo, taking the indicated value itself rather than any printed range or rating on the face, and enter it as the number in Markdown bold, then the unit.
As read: **19** mA
